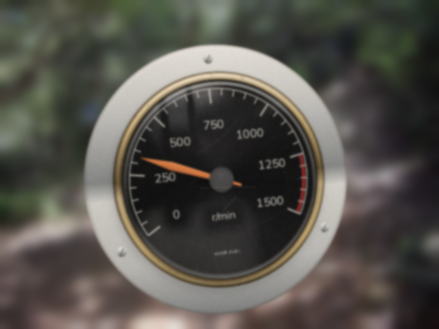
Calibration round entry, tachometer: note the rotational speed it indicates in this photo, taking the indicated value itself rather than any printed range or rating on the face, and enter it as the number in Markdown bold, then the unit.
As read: **325** rpm
